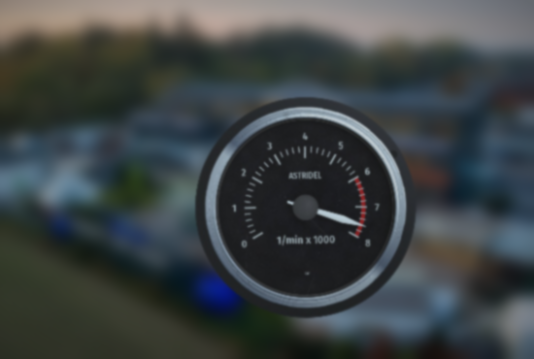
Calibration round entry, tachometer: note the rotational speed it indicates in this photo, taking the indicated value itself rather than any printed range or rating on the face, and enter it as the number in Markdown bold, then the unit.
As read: **7600** rpm
